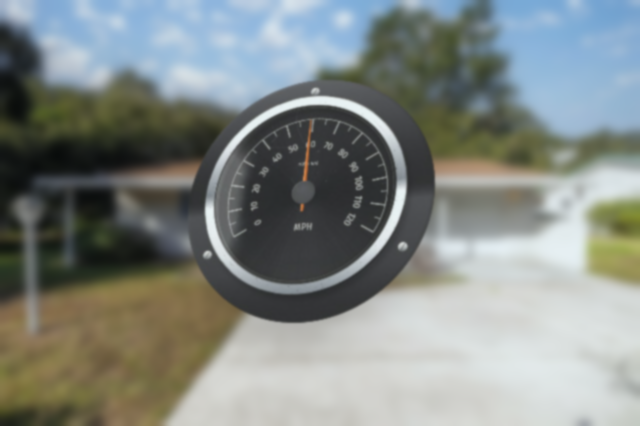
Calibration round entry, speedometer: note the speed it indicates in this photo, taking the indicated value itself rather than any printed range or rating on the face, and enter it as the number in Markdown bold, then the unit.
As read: **60** mph
